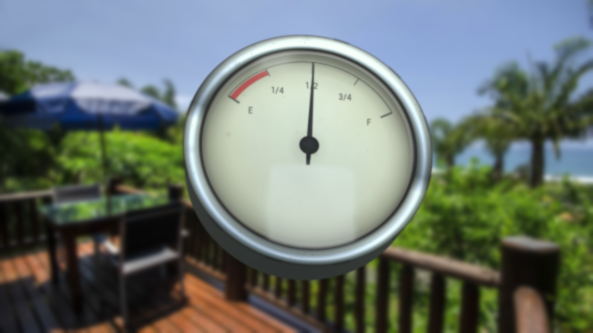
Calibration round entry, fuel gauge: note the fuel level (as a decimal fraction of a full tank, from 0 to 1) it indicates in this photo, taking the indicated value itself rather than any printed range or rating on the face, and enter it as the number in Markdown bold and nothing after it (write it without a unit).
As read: **0.5**
